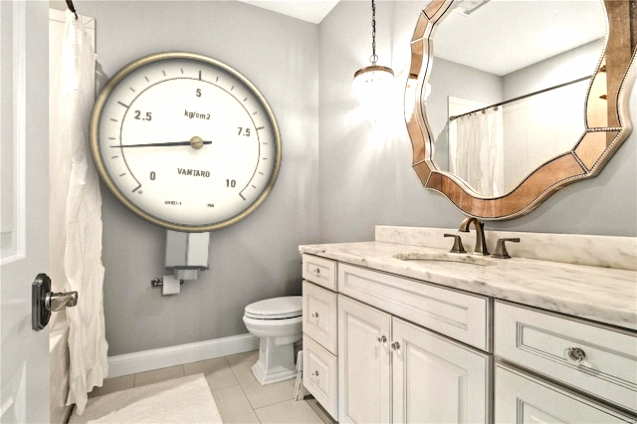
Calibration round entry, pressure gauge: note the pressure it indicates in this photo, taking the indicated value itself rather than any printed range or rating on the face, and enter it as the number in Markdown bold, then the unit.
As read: **1.25** kg/cm²
